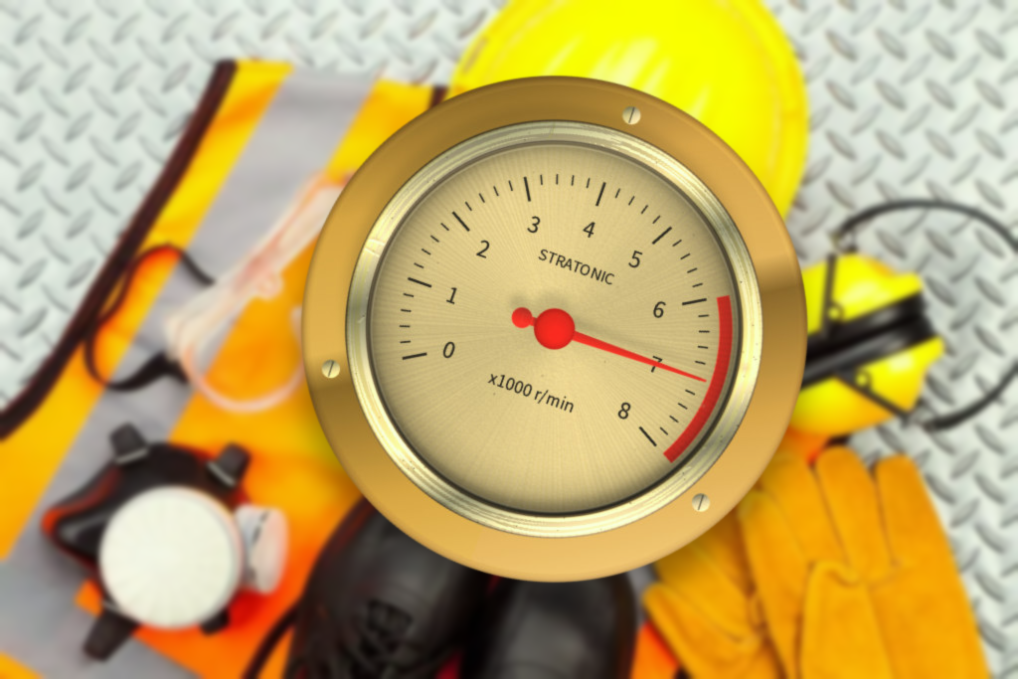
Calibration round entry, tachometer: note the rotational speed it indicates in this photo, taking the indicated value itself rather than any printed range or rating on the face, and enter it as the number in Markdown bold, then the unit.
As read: **7000** rpm
